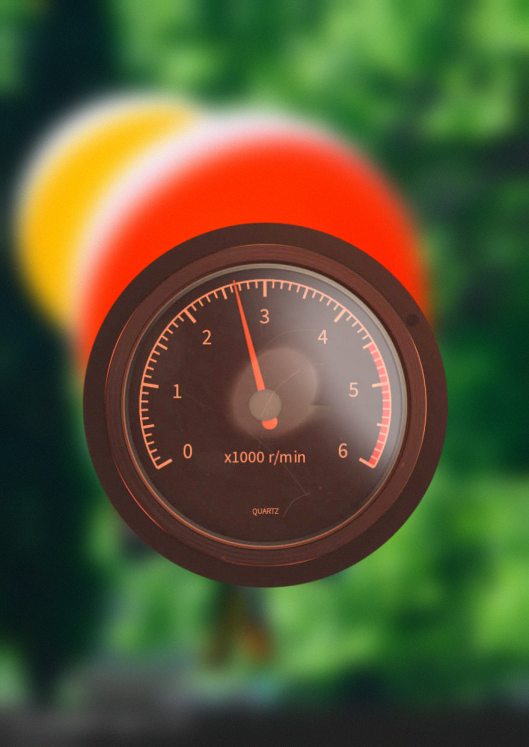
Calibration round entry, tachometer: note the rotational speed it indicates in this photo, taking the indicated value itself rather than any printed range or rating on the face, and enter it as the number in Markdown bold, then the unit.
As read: **2650** rpm
